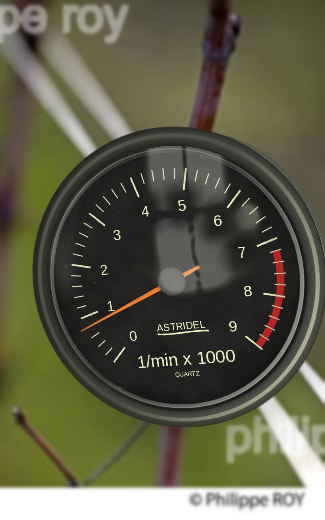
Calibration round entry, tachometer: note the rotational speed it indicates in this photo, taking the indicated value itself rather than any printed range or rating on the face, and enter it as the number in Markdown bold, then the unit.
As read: **800** rpm
